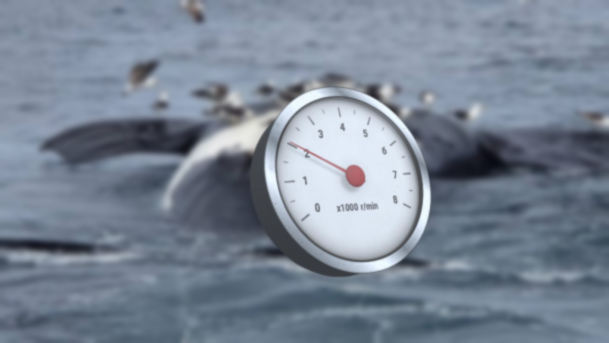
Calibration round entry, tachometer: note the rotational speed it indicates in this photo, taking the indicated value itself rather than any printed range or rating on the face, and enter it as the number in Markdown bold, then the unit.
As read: **2000** rpm
